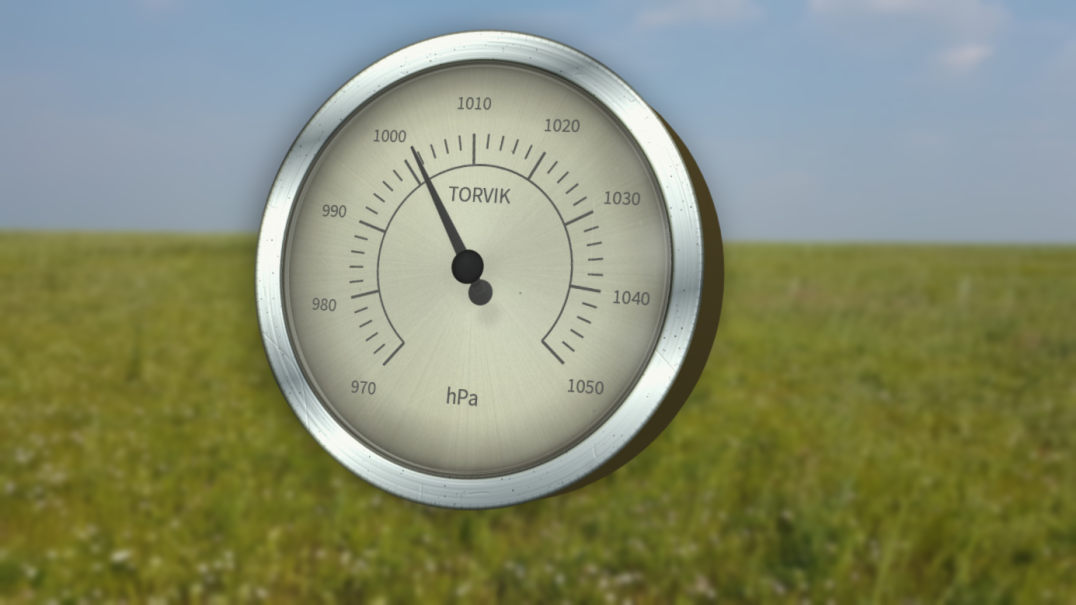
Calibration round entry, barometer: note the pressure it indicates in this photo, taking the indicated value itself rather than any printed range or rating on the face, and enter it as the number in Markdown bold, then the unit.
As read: **1002** hPa
